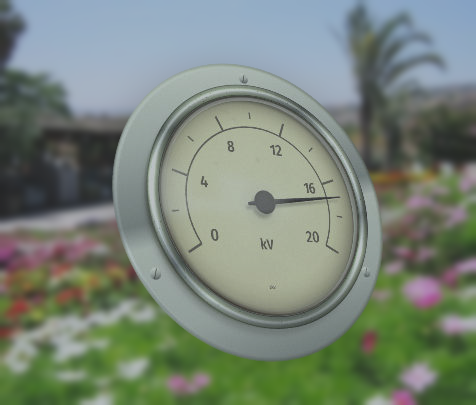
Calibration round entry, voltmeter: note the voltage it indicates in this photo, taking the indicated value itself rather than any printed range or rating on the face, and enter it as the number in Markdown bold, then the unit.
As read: **17** kV
